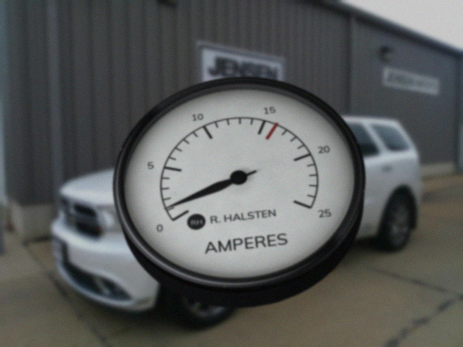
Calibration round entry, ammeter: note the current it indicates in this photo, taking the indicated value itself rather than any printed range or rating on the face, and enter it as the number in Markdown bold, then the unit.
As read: **1** A
